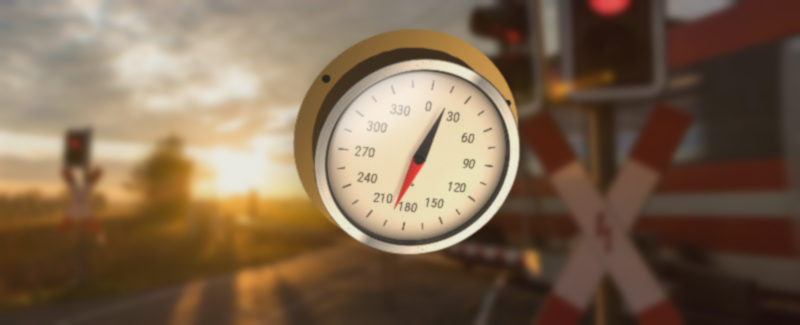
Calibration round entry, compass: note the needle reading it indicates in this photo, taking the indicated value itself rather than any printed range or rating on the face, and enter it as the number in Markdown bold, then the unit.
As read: **195** °
